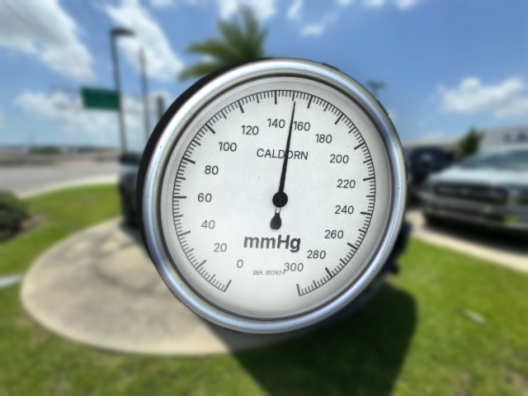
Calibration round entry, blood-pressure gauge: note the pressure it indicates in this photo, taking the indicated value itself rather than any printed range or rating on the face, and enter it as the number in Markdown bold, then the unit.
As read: **150** mmHg
